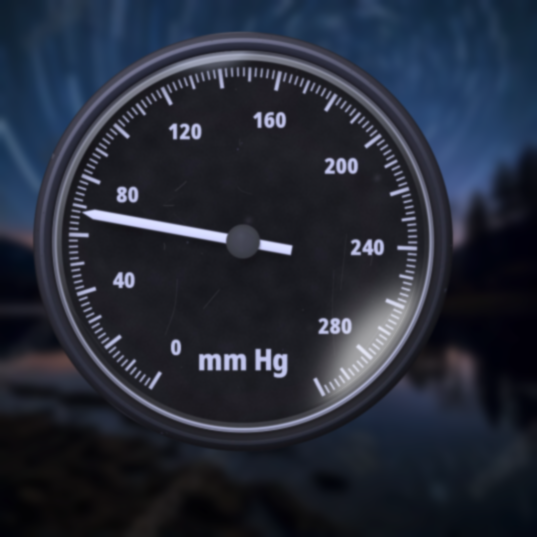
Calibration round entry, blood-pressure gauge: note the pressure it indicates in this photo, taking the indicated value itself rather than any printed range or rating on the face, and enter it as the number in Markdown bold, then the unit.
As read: **68** mmHg
